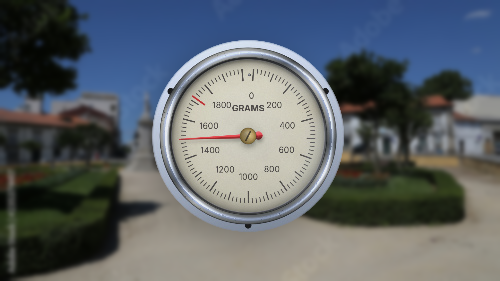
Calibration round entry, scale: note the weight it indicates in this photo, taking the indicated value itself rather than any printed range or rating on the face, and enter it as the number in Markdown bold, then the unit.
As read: **1500** g
